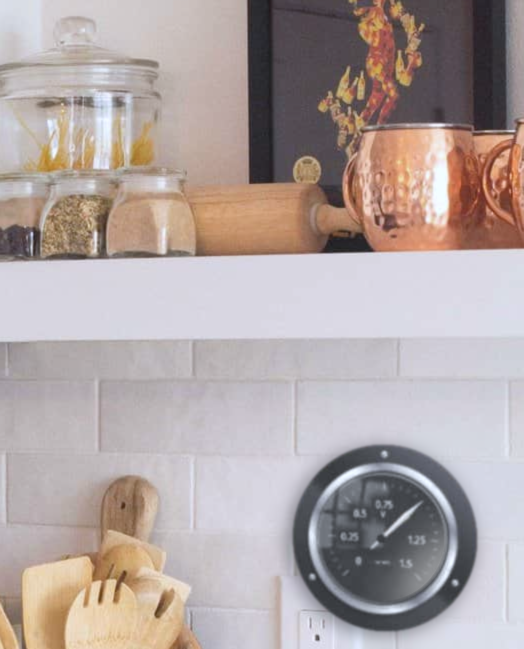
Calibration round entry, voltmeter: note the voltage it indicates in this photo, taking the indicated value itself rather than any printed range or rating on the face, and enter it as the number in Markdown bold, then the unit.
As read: **1** V
